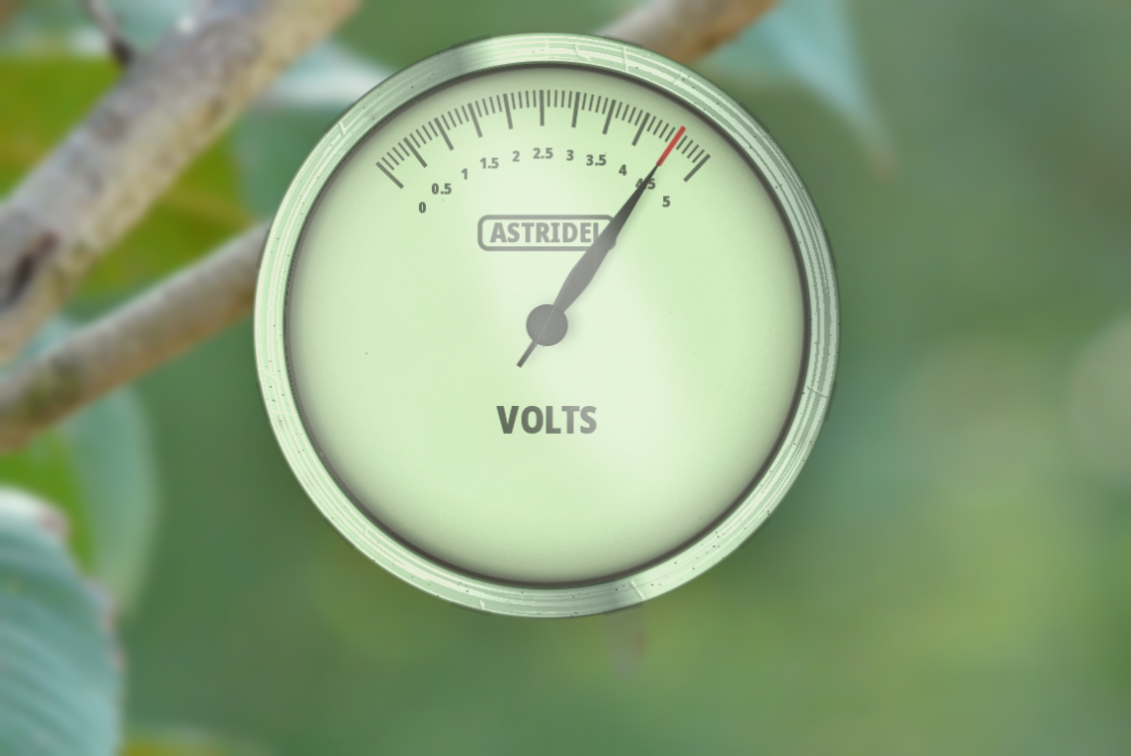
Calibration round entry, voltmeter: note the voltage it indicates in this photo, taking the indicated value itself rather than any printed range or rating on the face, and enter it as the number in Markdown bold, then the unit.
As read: **4.5** V
